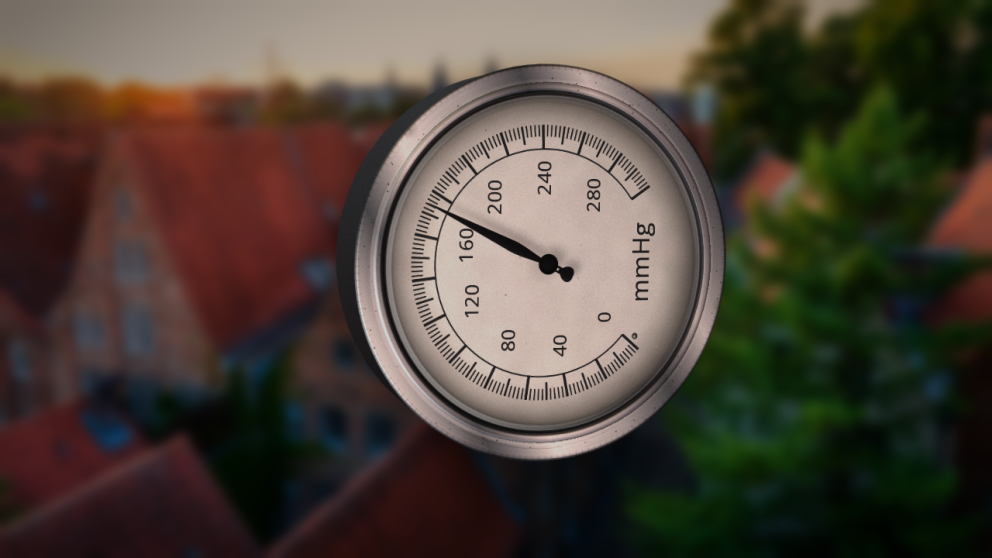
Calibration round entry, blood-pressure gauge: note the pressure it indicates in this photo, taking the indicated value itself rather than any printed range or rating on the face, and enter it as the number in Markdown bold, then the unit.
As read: **174** mmHg
